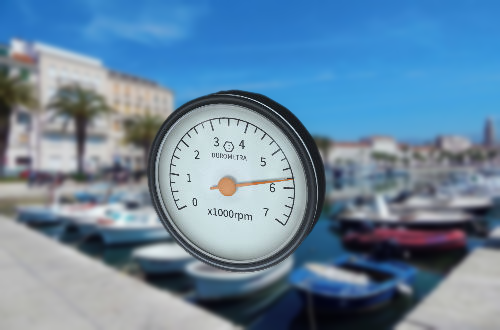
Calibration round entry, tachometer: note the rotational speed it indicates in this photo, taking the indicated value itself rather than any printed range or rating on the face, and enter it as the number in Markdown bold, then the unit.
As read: **5750** rpm
